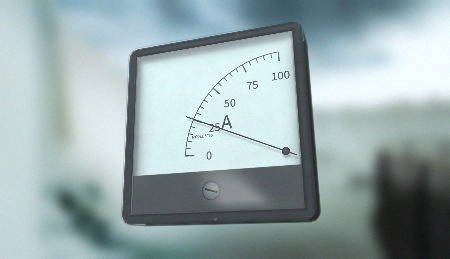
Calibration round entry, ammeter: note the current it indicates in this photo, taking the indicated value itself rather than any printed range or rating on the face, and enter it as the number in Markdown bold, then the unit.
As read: **25** A
